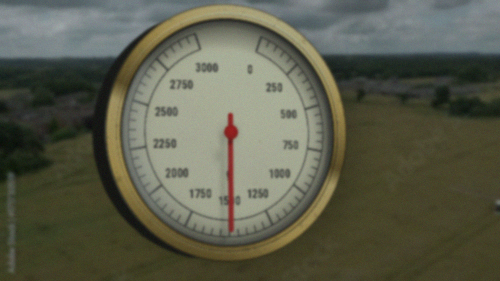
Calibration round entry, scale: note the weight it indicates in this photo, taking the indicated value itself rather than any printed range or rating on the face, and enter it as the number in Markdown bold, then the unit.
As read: **1500** g
